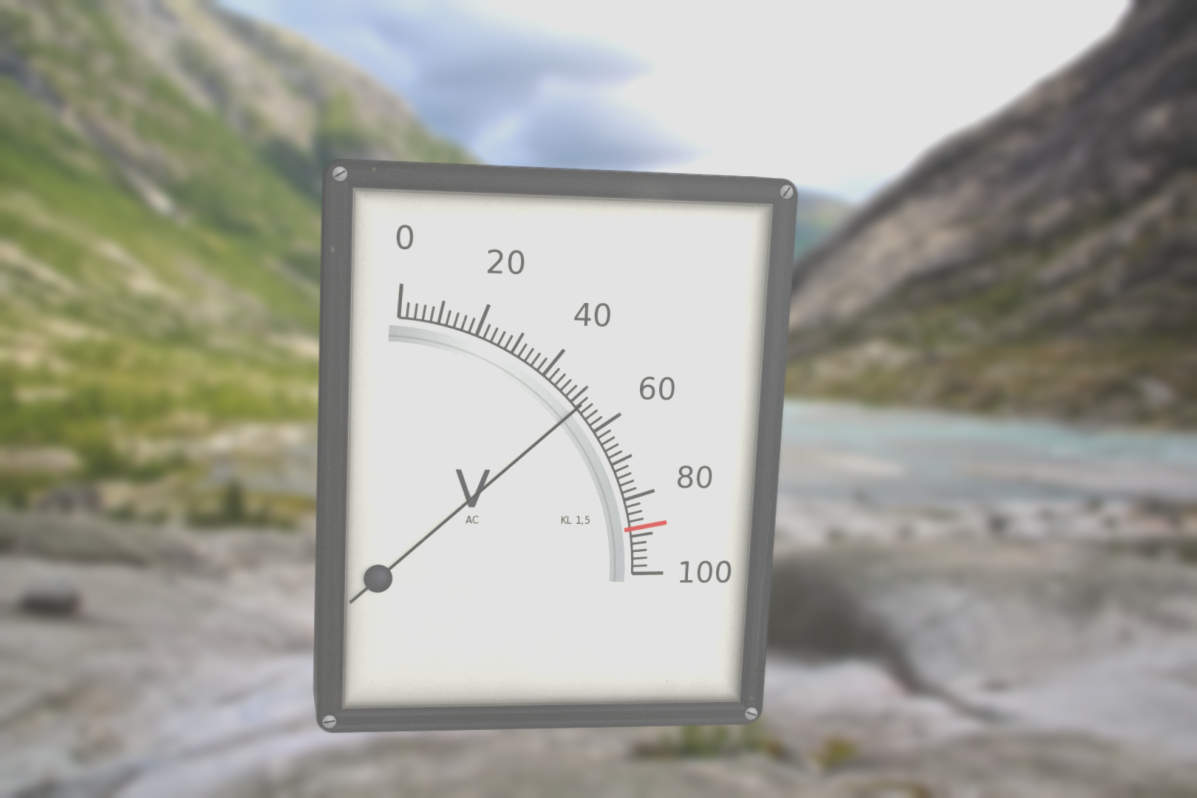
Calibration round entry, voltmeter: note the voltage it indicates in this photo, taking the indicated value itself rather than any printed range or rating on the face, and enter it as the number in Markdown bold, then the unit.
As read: **52** V
